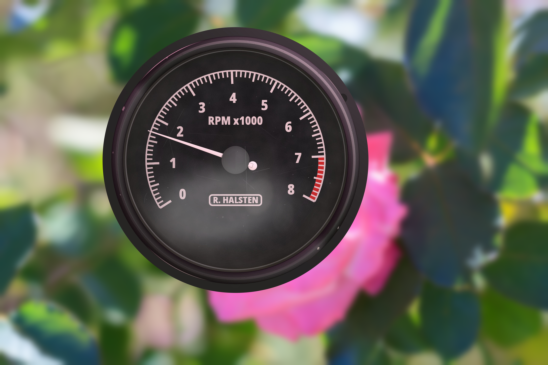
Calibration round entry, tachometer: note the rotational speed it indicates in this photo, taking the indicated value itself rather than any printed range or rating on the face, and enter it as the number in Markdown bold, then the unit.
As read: **1700** rpm
